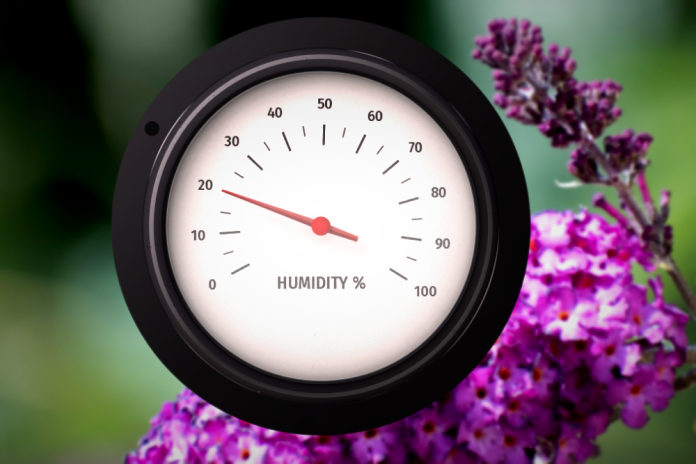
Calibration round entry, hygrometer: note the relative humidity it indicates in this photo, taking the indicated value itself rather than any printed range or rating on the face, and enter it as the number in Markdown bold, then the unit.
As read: **20** %
